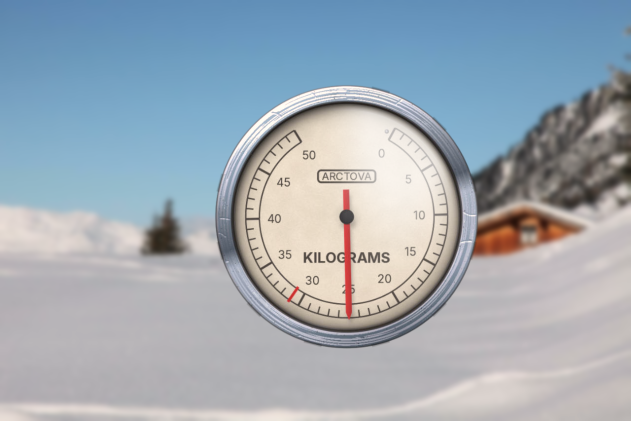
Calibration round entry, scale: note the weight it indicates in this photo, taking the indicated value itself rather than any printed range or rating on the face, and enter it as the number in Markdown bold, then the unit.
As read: **25** kg
